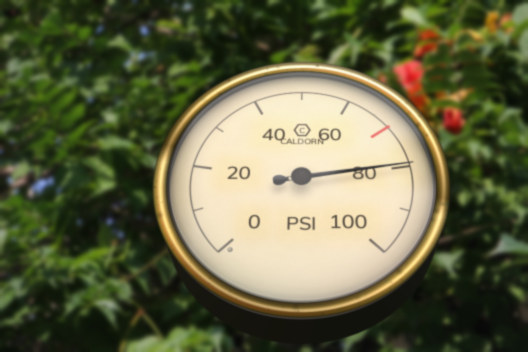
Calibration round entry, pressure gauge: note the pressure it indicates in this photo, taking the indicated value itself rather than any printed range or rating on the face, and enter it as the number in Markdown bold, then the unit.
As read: **80** psi
